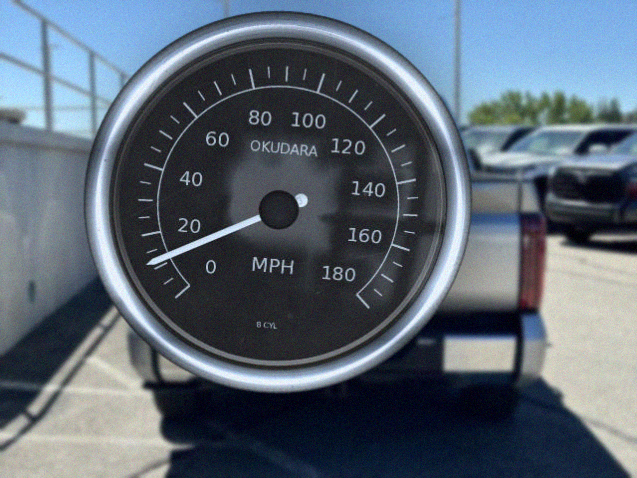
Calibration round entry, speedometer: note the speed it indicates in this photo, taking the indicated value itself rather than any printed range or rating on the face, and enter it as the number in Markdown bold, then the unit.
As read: **12.5** mph
